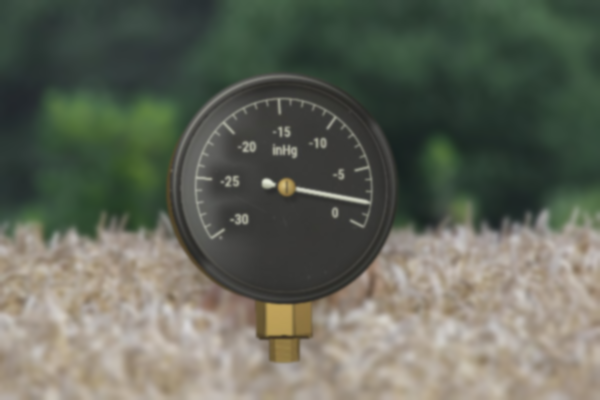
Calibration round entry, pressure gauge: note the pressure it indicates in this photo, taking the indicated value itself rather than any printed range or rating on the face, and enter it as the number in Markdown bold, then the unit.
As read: **-2** inHg
